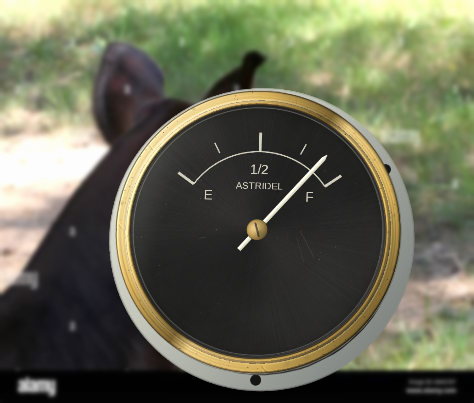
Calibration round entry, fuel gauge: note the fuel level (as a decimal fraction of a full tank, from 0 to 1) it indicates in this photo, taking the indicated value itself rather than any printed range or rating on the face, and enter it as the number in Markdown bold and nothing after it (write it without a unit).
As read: **0.875**
